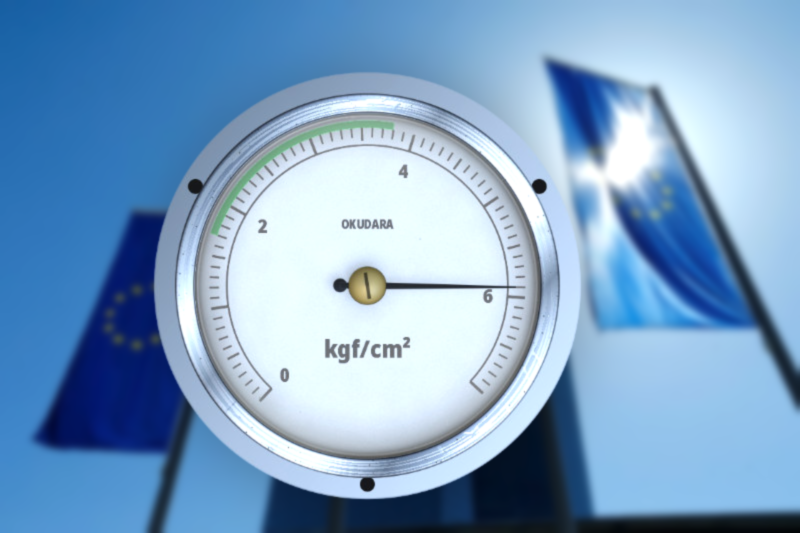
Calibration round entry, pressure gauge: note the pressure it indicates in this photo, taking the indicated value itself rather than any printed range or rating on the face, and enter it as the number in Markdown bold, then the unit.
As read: **5.9** kg/cm²
